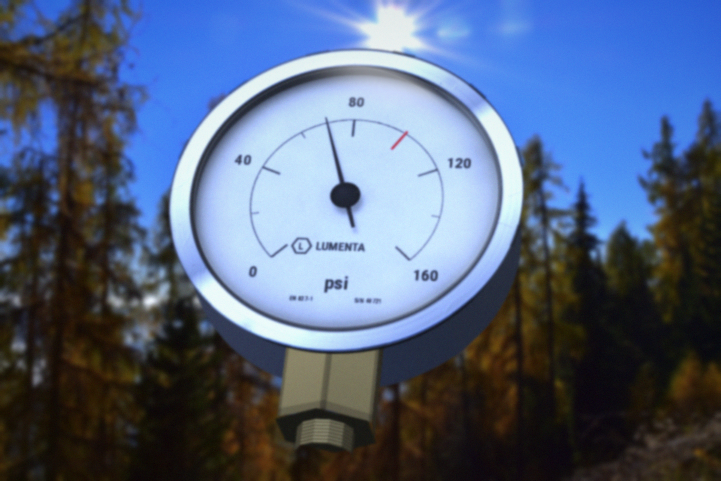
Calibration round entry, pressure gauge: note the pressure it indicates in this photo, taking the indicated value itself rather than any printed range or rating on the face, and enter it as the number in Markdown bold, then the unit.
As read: **70** psi
